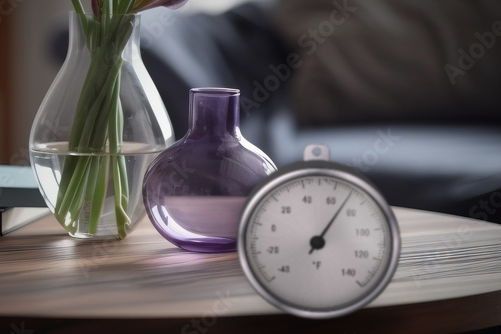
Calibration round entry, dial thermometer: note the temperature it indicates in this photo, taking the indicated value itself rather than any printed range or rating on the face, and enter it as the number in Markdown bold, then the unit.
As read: **70** °F
